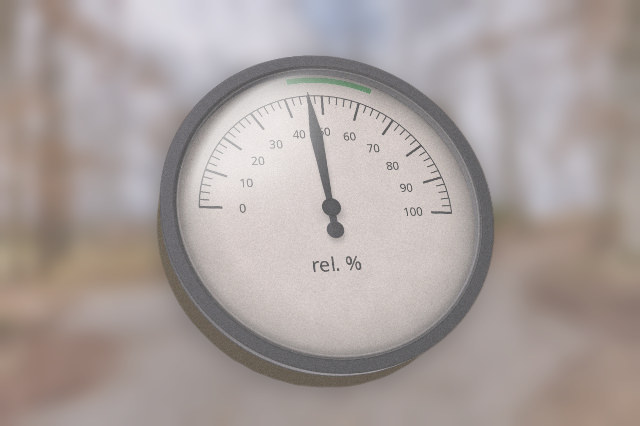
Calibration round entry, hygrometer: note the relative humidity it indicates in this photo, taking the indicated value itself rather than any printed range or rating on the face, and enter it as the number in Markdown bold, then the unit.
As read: **46** %
